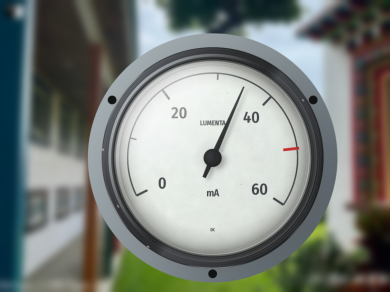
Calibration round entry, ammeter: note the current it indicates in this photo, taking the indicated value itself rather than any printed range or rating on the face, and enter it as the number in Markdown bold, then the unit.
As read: **35** mA
